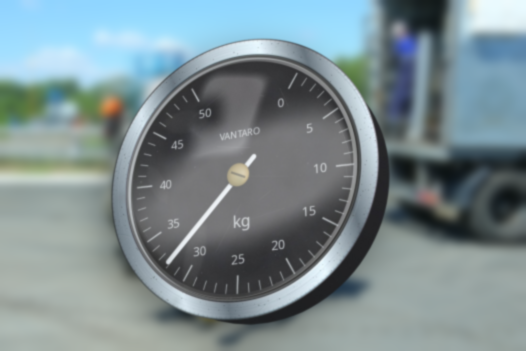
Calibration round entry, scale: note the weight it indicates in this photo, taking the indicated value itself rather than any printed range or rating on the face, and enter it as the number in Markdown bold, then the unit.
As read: **32** kg
